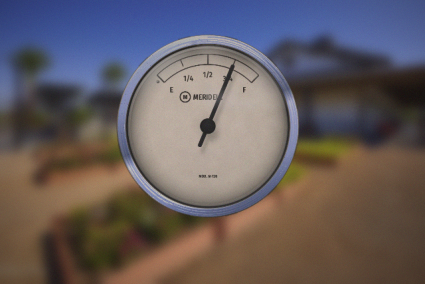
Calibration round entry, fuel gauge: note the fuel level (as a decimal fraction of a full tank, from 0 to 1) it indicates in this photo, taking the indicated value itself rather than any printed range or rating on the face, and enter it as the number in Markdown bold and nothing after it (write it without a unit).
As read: **0.75**
